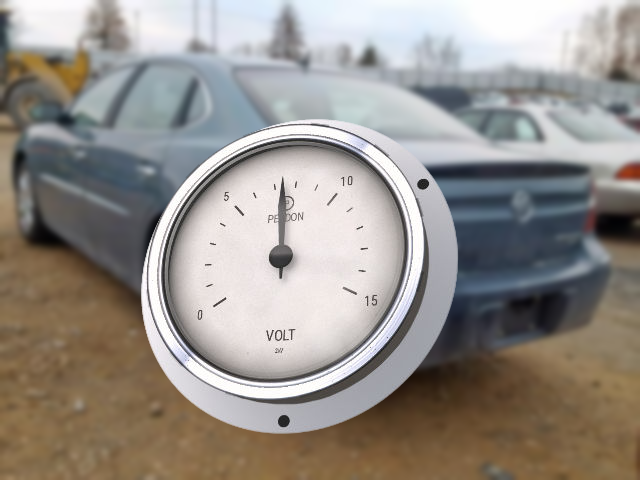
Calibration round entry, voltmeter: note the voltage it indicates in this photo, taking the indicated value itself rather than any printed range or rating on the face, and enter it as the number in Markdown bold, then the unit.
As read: **7.5** V
